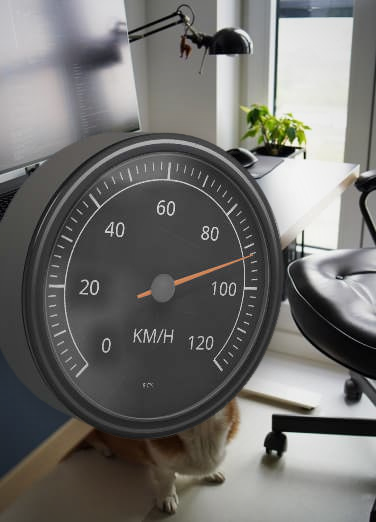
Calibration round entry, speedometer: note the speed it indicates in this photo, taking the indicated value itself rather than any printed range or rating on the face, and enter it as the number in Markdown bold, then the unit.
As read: **92** km/h
